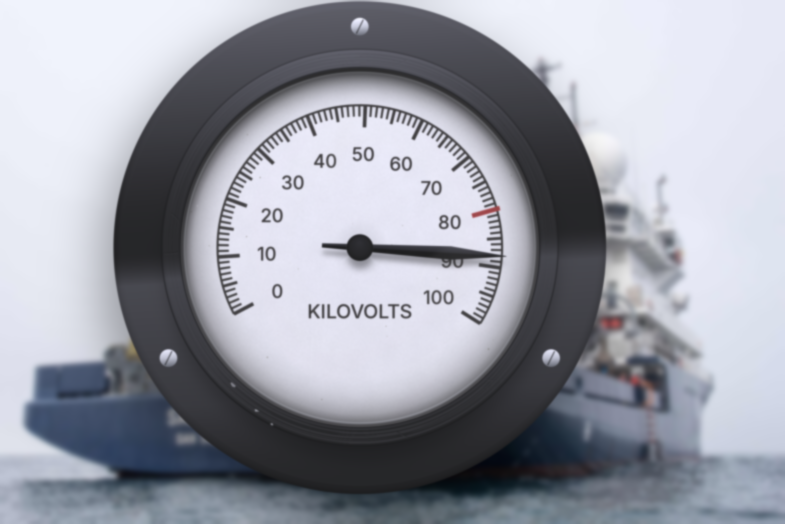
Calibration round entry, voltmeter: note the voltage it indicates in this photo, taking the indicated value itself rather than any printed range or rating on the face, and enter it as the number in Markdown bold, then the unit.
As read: **88** kV
